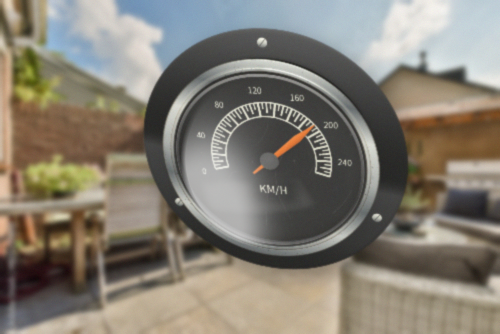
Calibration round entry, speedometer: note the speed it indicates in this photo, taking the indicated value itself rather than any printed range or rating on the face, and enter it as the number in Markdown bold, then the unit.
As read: **190** km/h
